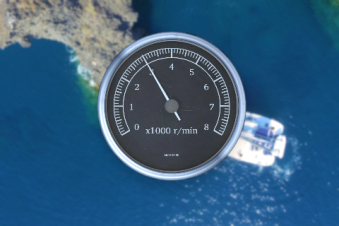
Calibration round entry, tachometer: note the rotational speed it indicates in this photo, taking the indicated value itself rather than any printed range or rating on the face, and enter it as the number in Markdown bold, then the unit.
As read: **3000** rpm
